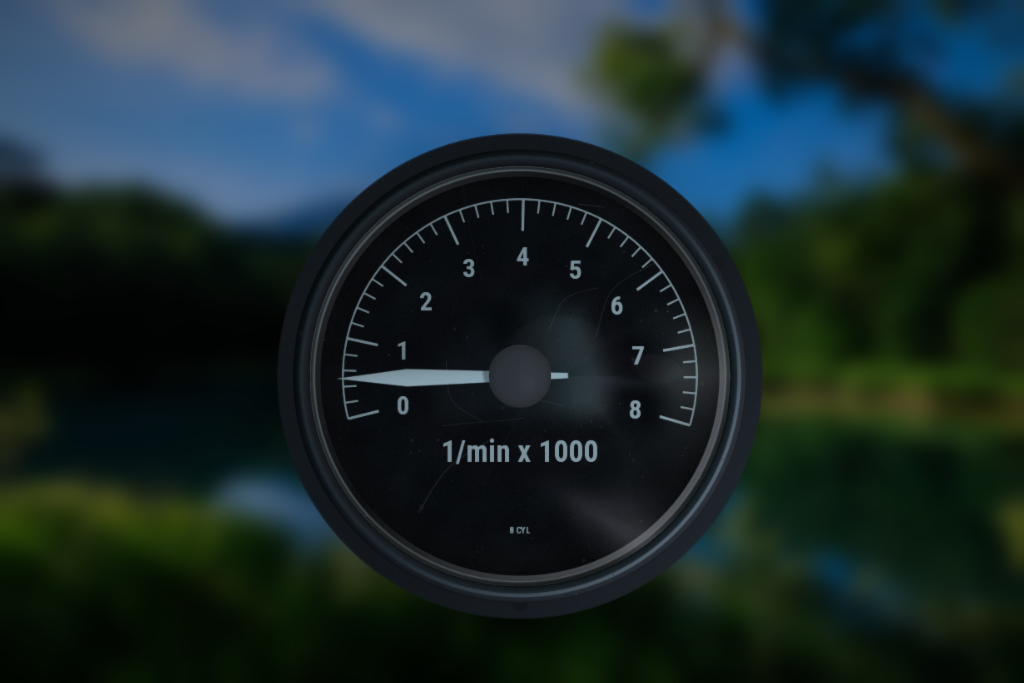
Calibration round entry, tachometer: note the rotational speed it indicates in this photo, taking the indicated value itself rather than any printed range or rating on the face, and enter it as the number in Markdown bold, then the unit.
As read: **500** rpm
